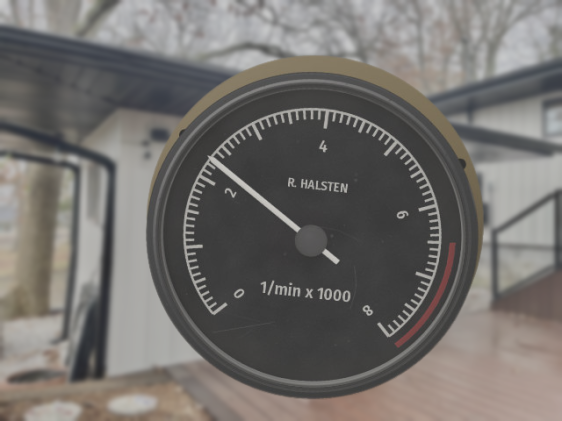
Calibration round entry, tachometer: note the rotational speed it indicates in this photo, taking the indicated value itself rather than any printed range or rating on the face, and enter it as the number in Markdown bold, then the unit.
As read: **2300** rpm
